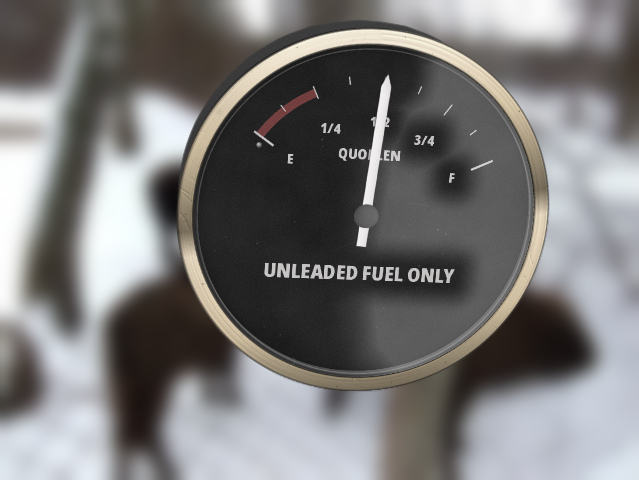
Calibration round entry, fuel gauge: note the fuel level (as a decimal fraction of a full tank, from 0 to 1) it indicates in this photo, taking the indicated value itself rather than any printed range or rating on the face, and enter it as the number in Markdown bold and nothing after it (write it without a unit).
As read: **0.5**
